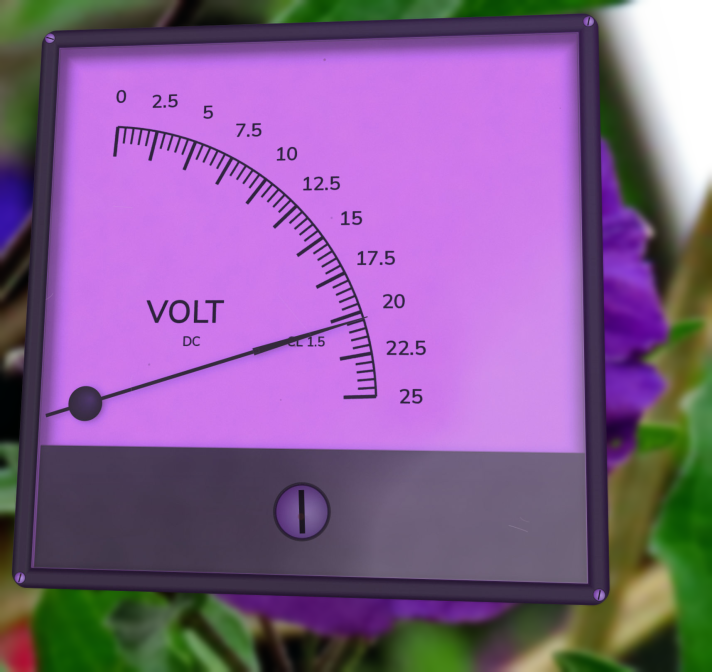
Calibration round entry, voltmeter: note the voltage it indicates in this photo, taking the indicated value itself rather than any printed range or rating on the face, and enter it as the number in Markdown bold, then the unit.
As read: **20.5** V
